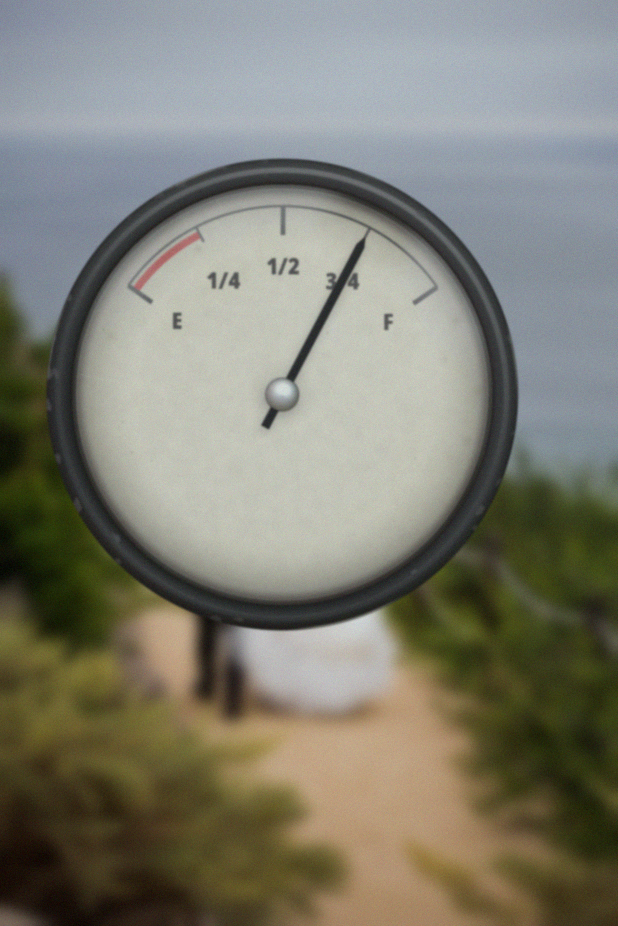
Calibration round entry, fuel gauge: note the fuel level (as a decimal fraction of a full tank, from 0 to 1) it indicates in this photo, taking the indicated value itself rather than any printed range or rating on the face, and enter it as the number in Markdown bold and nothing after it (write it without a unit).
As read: **0.75**
